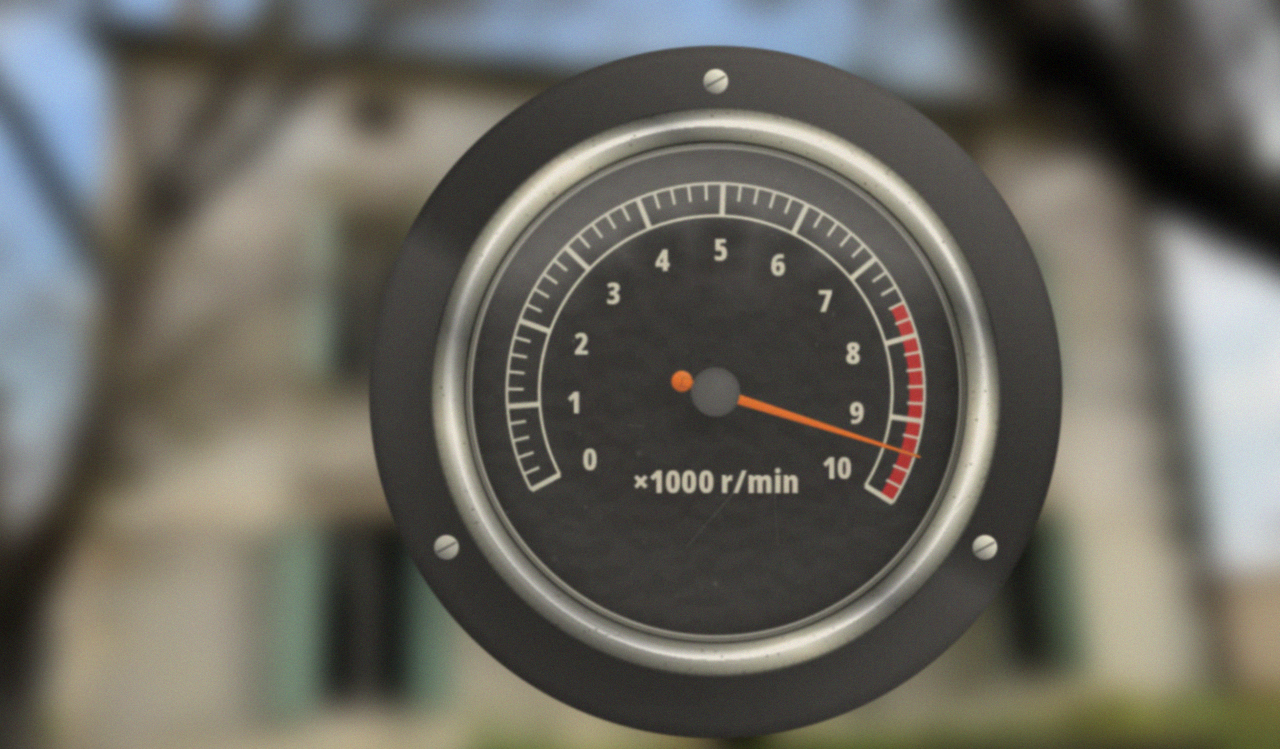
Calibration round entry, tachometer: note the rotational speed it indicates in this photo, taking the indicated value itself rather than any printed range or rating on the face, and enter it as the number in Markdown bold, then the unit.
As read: **9400** rpm
